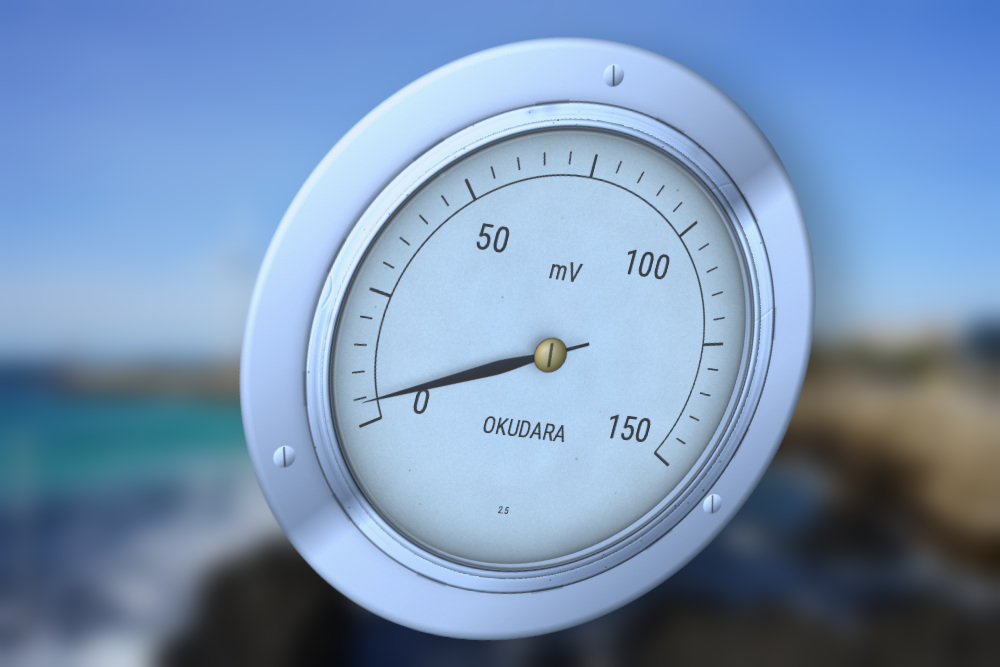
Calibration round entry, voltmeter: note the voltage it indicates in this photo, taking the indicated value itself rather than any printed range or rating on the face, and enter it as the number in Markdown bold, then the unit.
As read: **5** mV
